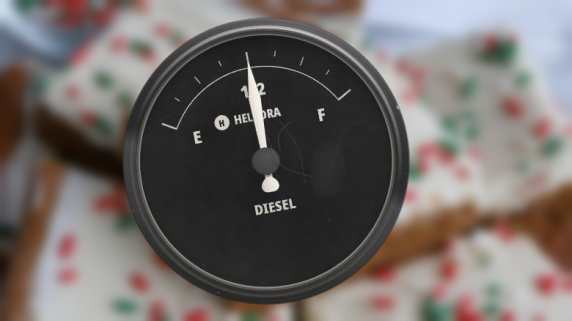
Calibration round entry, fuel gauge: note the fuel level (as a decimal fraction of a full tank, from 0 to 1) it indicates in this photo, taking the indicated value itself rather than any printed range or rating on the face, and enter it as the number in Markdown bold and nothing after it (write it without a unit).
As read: **0.5**
